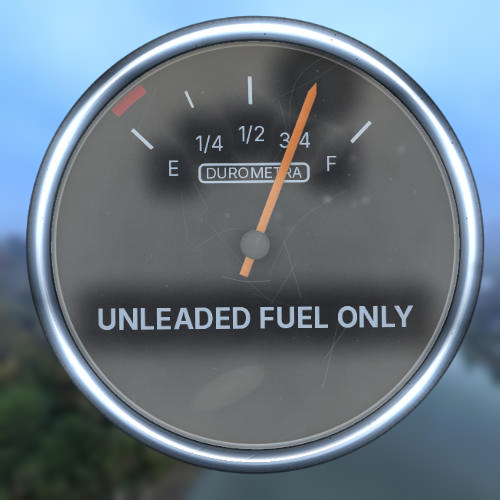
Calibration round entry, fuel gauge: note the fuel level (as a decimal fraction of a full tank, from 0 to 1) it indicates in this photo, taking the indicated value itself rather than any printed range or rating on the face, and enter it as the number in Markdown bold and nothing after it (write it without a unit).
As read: **0.75**
